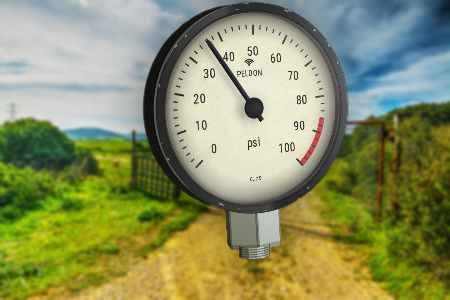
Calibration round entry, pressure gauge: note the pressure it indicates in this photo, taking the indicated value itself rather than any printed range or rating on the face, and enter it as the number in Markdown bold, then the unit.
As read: **36** psi
